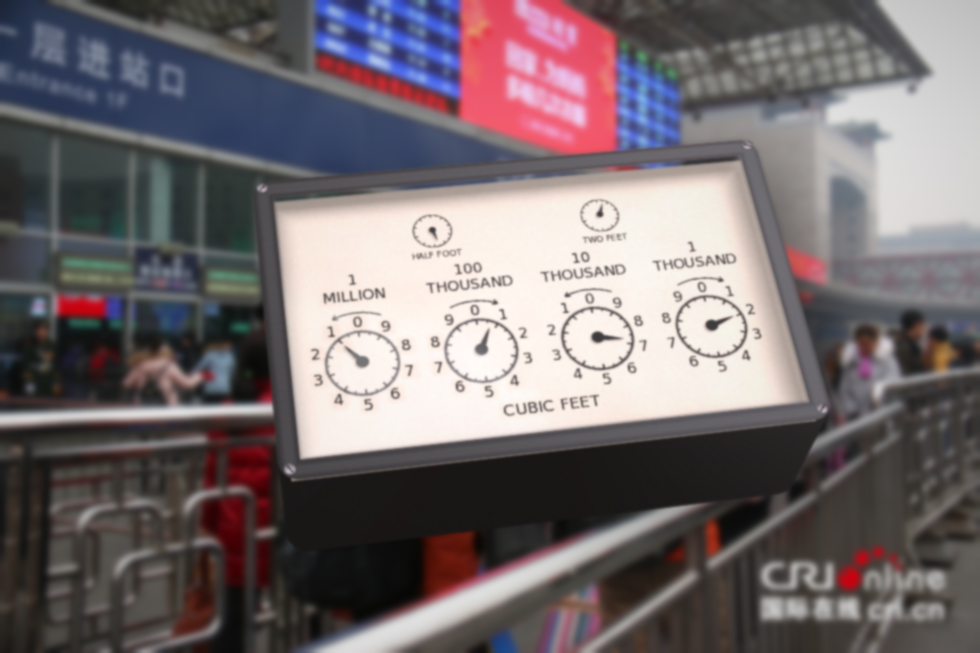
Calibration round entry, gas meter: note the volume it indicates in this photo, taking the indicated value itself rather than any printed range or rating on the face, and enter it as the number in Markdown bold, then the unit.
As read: **107200** ft³
